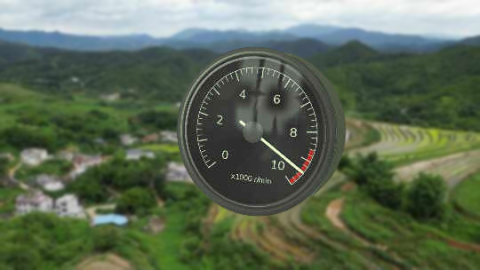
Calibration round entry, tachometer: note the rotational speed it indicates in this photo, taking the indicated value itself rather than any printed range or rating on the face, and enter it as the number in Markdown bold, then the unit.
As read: **9400** rpm
